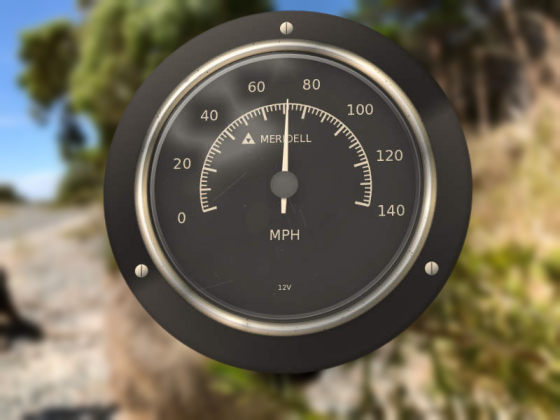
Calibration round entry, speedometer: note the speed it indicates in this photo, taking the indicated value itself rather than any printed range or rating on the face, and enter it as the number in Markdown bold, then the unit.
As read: **72** mph
